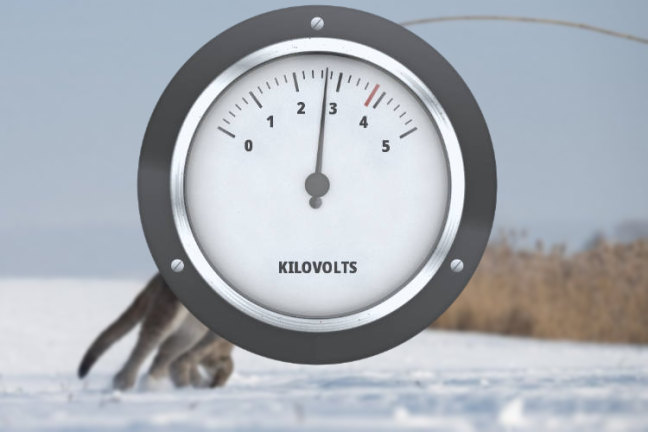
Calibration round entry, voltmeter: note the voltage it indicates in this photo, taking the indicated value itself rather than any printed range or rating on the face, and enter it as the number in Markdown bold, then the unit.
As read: **2.7** kV
